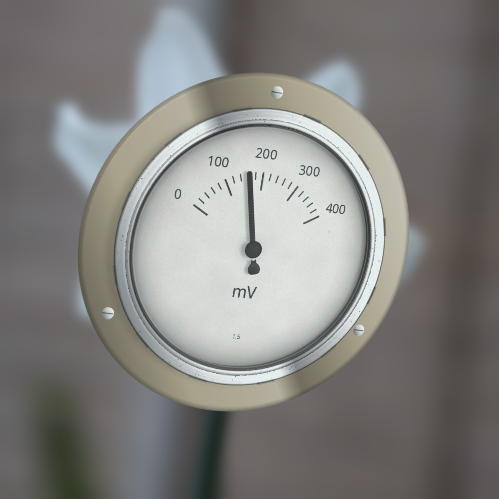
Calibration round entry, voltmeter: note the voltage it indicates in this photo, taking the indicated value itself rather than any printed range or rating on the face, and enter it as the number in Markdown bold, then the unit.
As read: **160** mV
